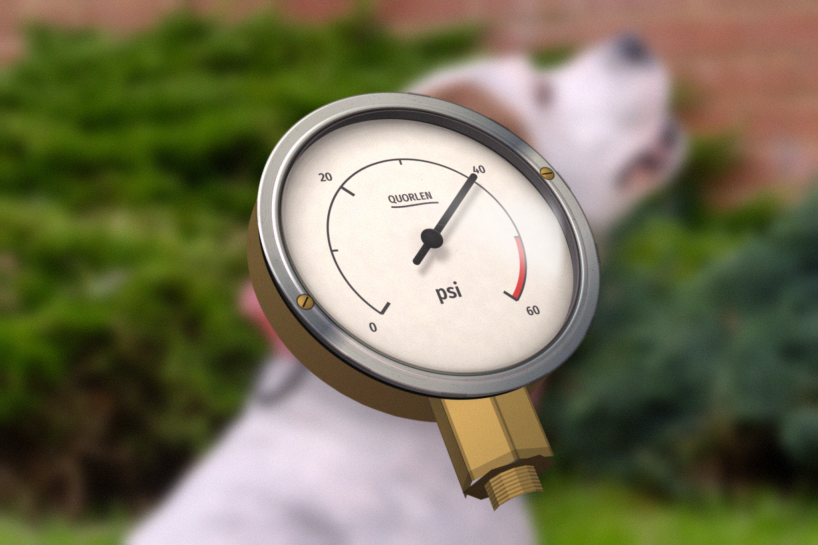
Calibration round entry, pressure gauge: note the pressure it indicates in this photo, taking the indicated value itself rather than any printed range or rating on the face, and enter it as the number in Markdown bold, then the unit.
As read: **40** psi
